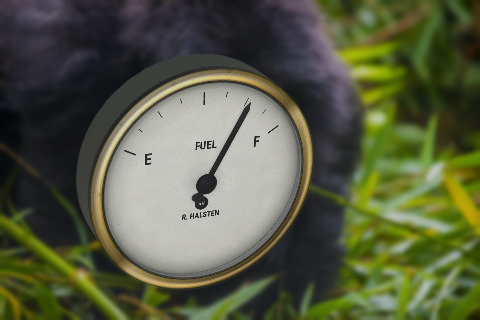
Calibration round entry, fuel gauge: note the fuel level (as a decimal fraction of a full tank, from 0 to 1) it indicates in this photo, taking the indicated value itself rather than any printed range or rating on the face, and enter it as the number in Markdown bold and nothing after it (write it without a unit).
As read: **0.75**
